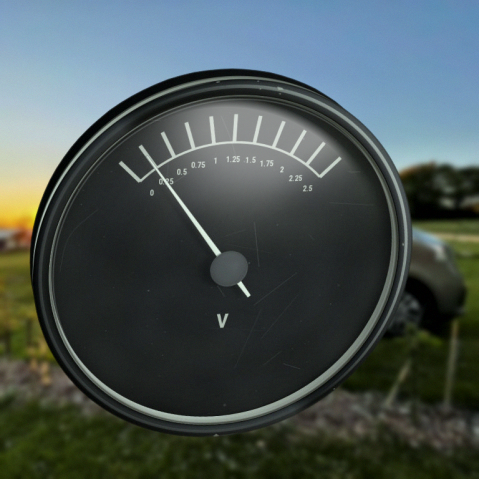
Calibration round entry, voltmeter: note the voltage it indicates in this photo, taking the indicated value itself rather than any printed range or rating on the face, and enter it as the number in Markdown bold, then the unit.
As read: **0.25** V
